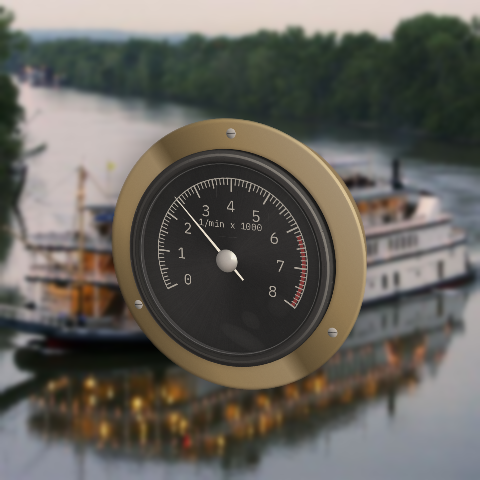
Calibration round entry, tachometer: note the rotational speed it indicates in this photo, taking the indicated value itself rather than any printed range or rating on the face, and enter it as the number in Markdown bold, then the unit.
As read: **2500** rpm
